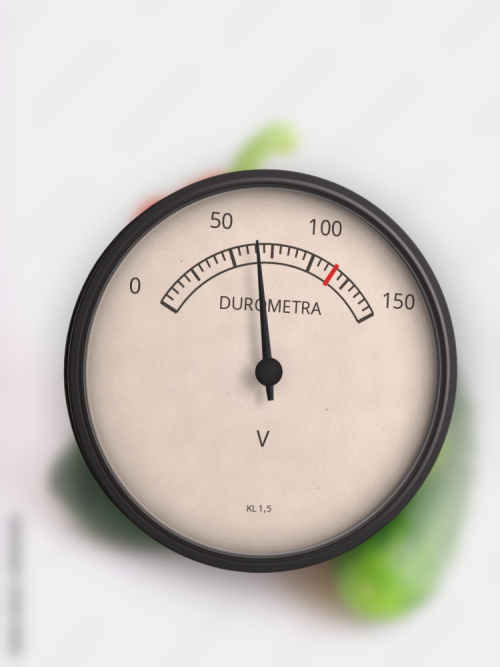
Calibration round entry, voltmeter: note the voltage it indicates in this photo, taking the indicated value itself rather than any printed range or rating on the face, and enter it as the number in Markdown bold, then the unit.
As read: **65** V
